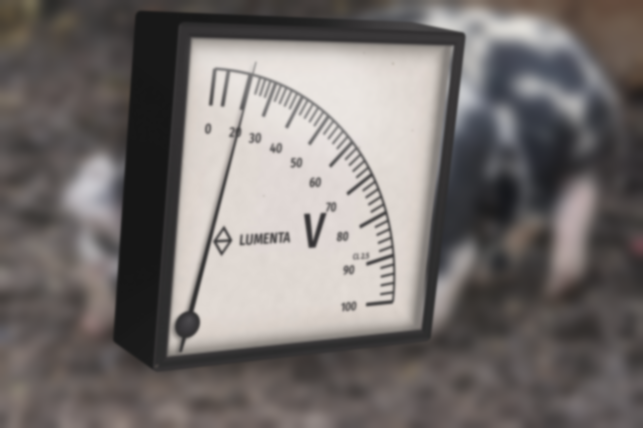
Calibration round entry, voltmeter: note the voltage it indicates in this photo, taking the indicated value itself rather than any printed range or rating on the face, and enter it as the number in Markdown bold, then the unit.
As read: **20** V
